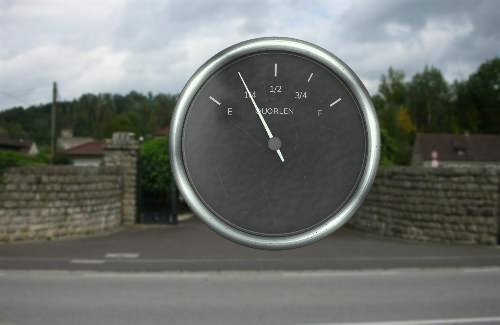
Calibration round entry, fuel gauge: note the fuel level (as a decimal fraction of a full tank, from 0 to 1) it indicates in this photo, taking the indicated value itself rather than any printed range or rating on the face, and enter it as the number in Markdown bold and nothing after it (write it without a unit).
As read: **0.25**
